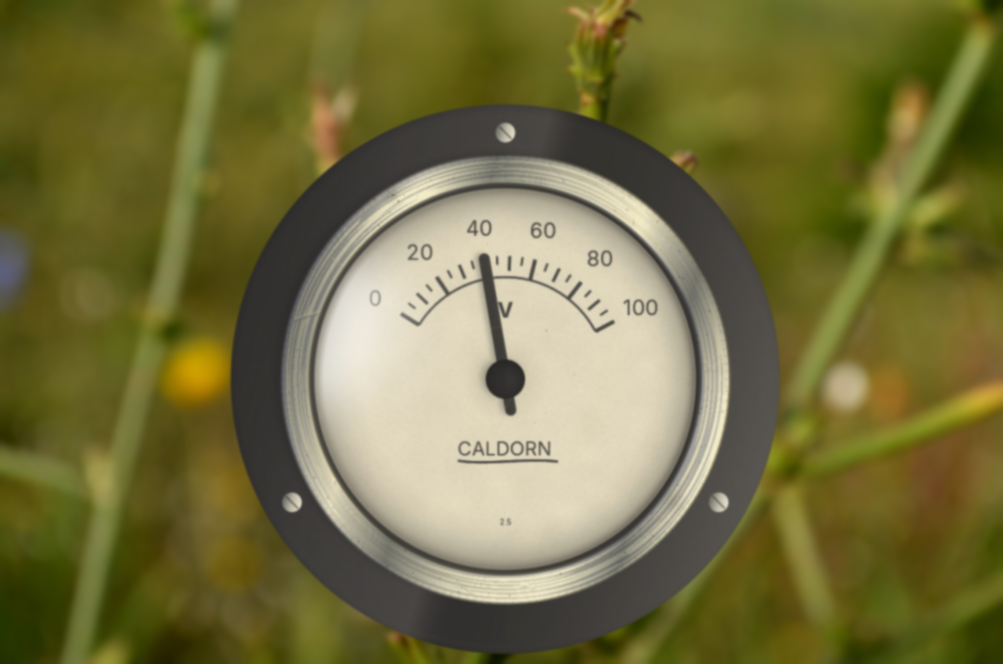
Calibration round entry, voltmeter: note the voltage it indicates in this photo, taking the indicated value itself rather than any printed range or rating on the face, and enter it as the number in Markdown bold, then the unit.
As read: **40** V
